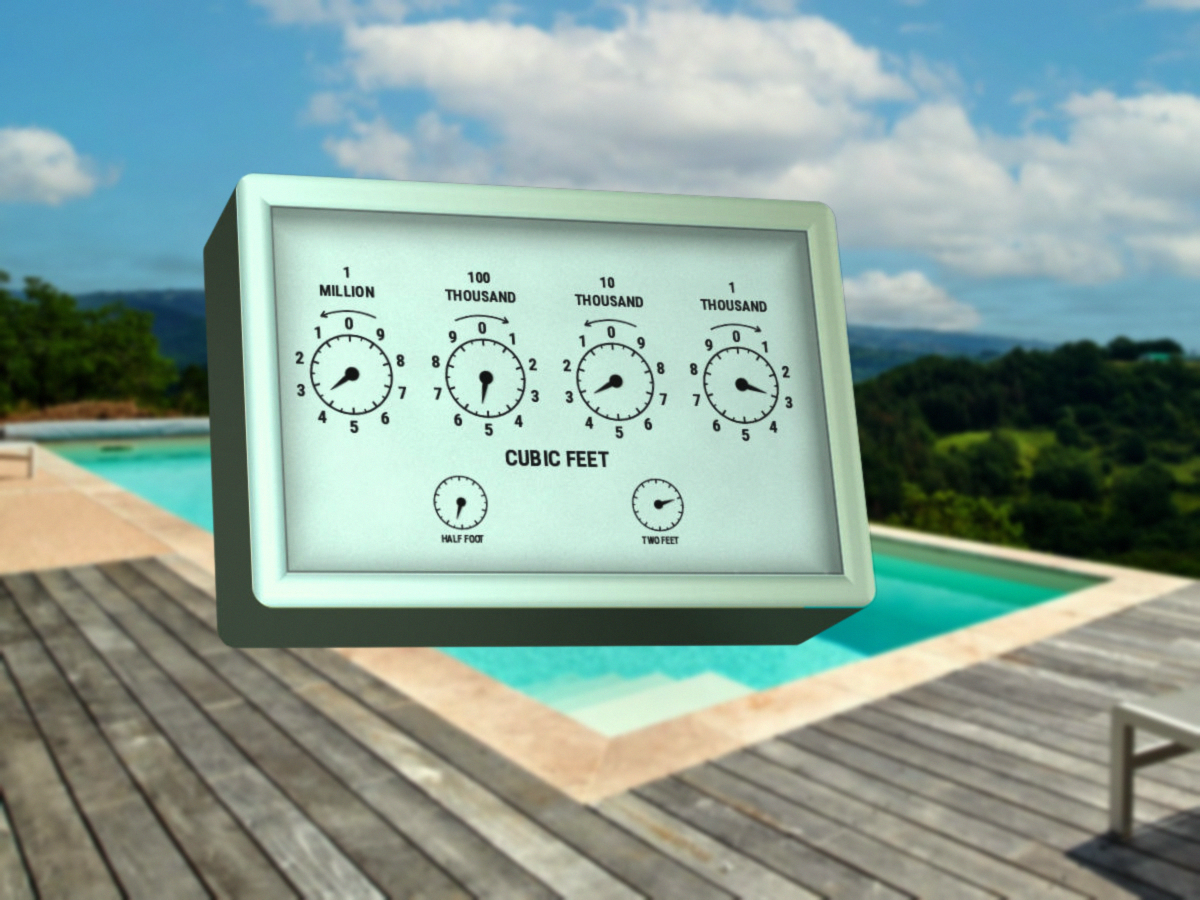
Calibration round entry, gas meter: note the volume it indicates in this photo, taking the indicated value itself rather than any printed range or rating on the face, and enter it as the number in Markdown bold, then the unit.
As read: **353300** ft³
